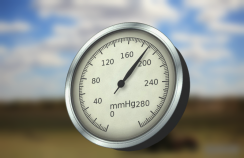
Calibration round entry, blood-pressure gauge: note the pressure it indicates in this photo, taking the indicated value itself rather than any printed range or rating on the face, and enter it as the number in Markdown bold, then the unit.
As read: **190** mmHg
